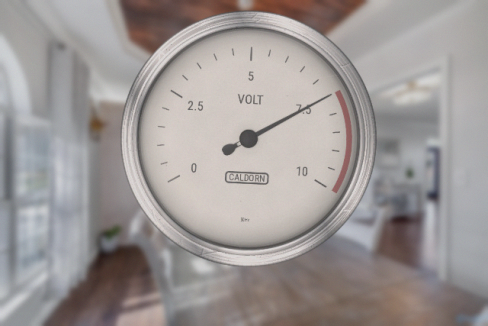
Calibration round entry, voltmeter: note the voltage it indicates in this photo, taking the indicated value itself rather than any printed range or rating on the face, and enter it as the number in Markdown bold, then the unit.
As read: **7.5** V
